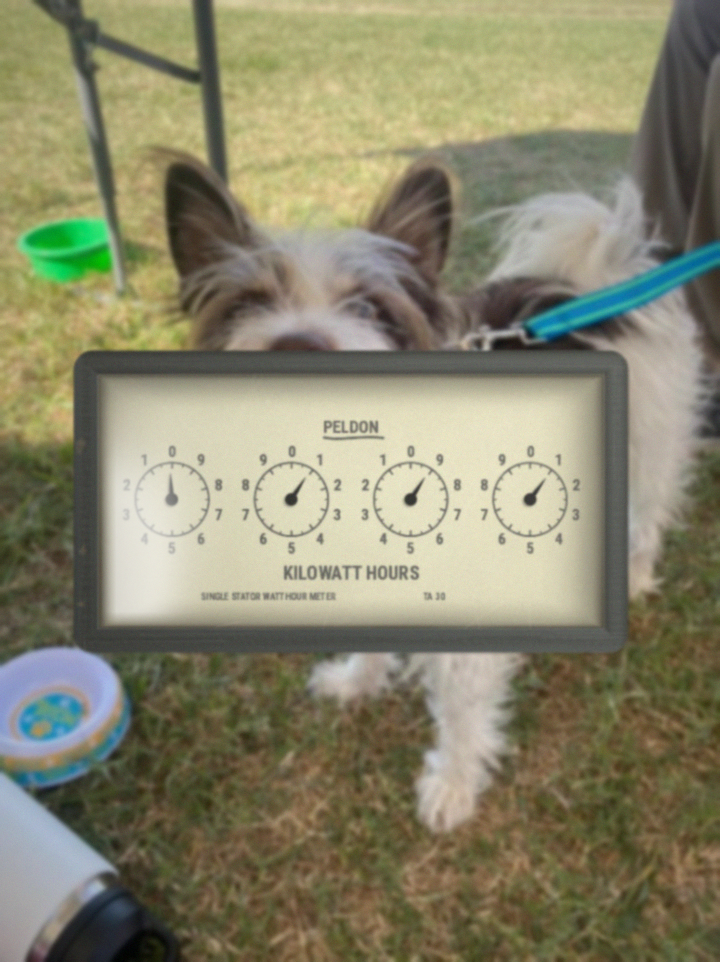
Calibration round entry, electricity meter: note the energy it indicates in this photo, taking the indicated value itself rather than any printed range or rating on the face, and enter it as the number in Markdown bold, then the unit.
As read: **91** kWh
